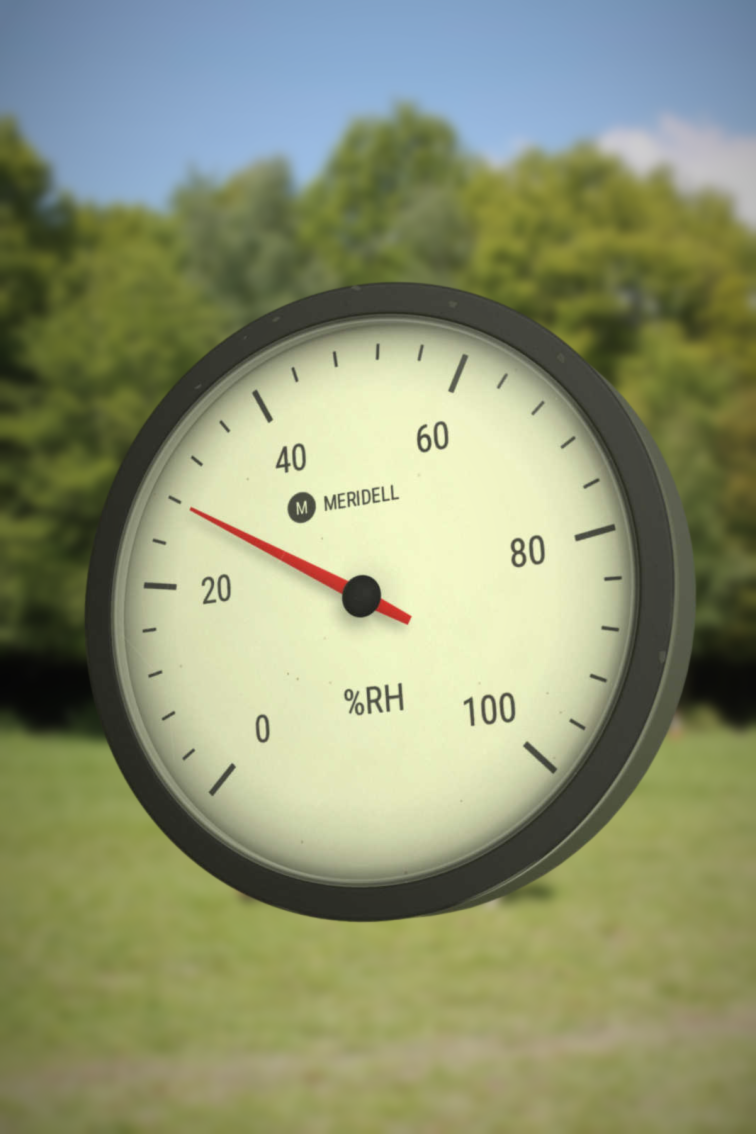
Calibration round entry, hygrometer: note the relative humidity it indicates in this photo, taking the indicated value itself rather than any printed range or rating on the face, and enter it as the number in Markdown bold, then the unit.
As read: **28** %
